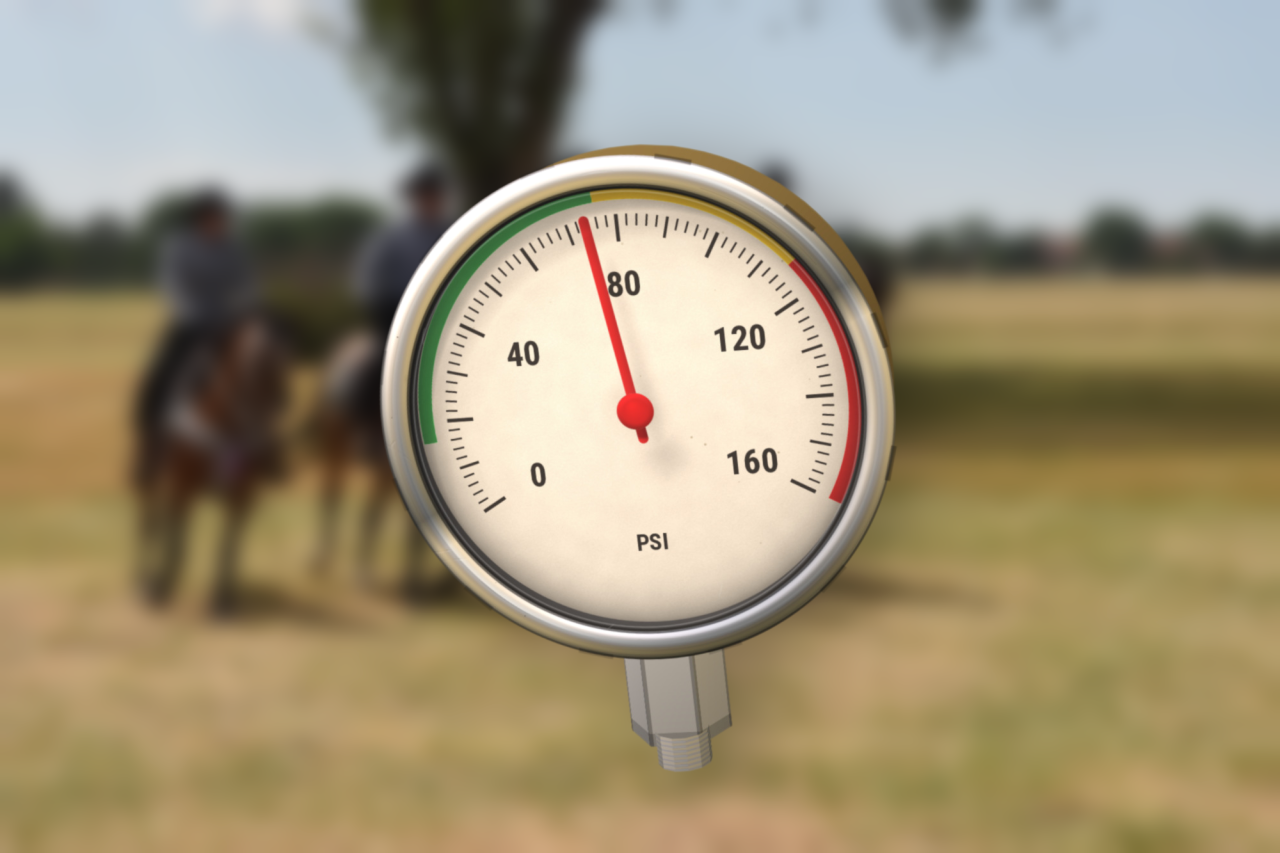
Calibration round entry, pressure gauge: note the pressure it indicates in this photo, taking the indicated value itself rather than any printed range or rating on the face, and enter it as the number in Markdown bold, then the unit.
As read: **74** psi
